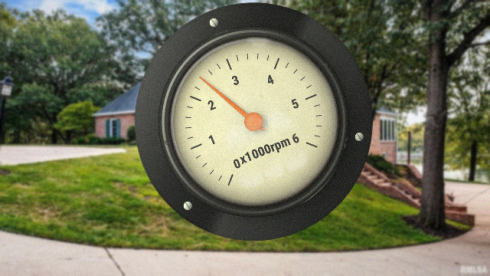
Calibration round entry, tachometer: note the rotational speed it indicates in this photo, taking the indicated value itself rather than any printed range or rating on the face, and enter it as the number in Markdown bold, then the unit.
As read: **2400** rpm
